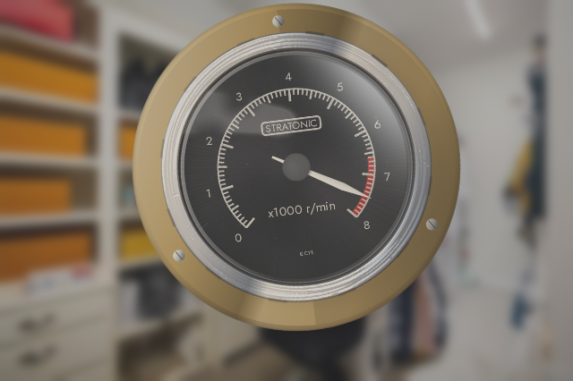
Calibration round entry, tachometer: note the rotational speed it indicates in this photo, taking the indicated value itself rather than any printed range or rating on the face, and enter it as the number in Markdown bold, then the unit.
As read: **7500** rpm
